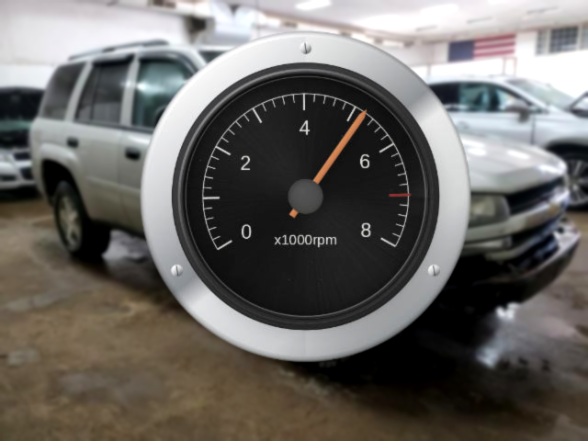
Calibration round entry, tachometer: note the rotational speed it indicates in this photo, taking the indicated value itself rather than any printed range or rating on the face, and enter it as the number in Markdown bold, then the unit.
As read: **5200** rpm
